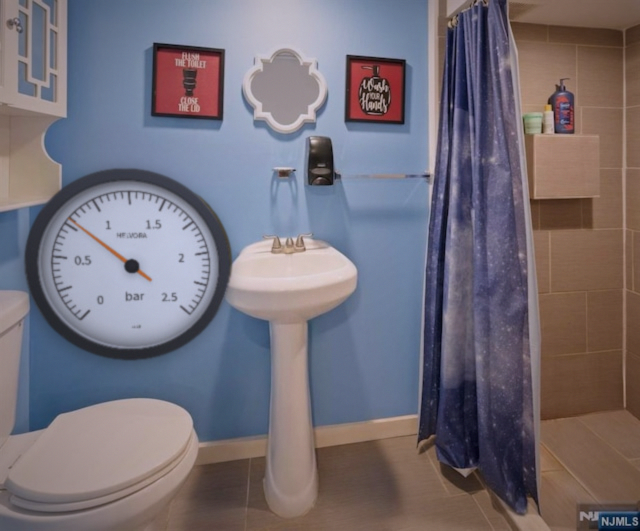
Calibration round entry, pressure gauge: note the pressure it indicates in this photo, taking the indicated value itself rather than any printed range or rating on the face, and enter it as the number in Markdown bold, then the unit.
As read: **0.8** bar
